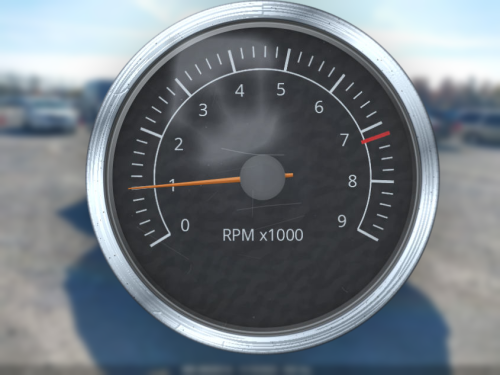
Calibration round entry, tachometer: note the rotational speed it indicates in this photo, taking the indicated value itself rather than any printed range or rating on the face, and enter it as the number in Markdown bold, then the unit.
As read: **1000** rpm
